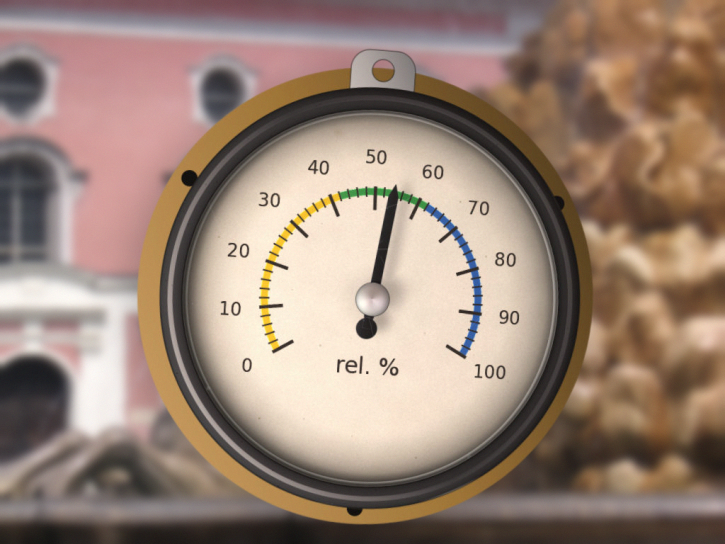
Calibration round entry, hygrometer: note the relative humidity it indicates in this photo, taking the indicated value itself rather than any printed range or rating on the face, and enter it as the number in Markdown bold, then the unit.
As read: **54** %
